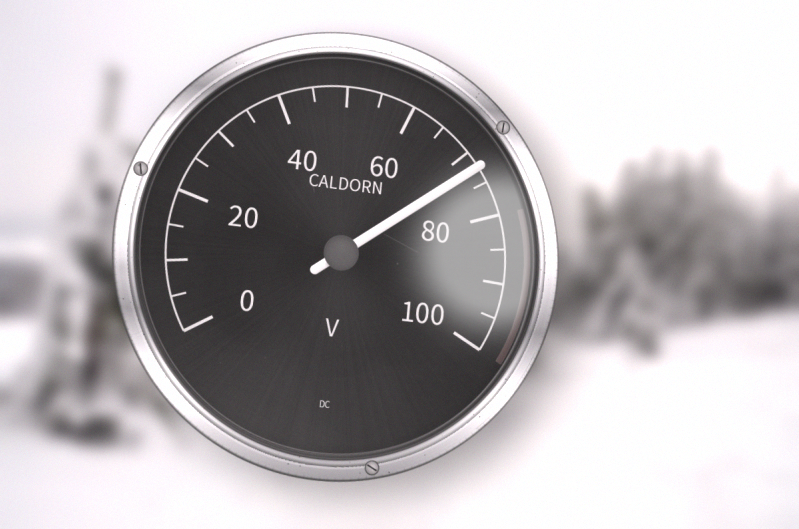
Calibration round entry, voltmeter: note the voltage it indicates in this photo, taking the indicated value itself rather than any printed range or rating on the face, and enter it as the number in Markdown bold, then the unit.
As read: **72.5** V
